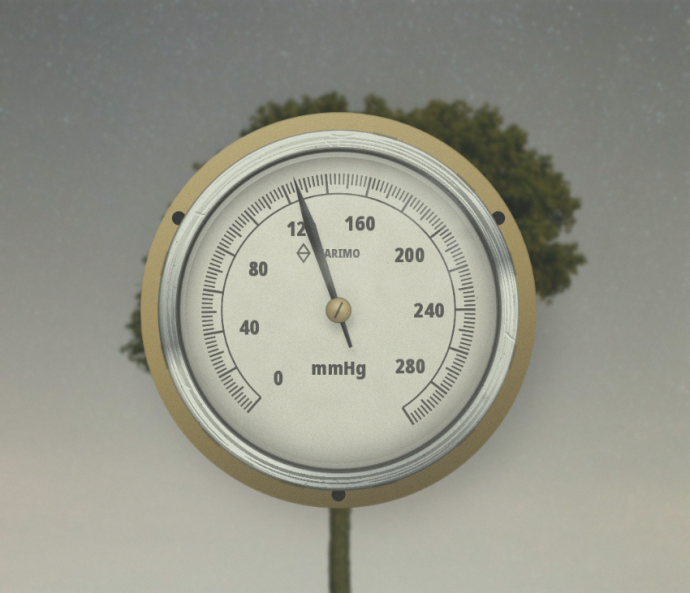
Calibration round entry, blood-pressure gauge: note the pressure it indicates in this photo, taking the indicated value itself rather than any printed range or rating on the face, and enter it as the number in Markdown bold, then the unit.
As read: **126** mmHg
